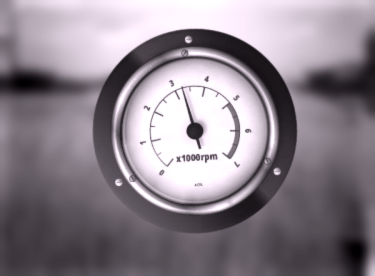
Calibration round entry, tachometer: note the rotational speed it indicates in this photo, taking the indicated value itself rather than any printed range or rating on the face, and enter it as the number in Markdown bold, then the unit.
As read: **3250** rpm
